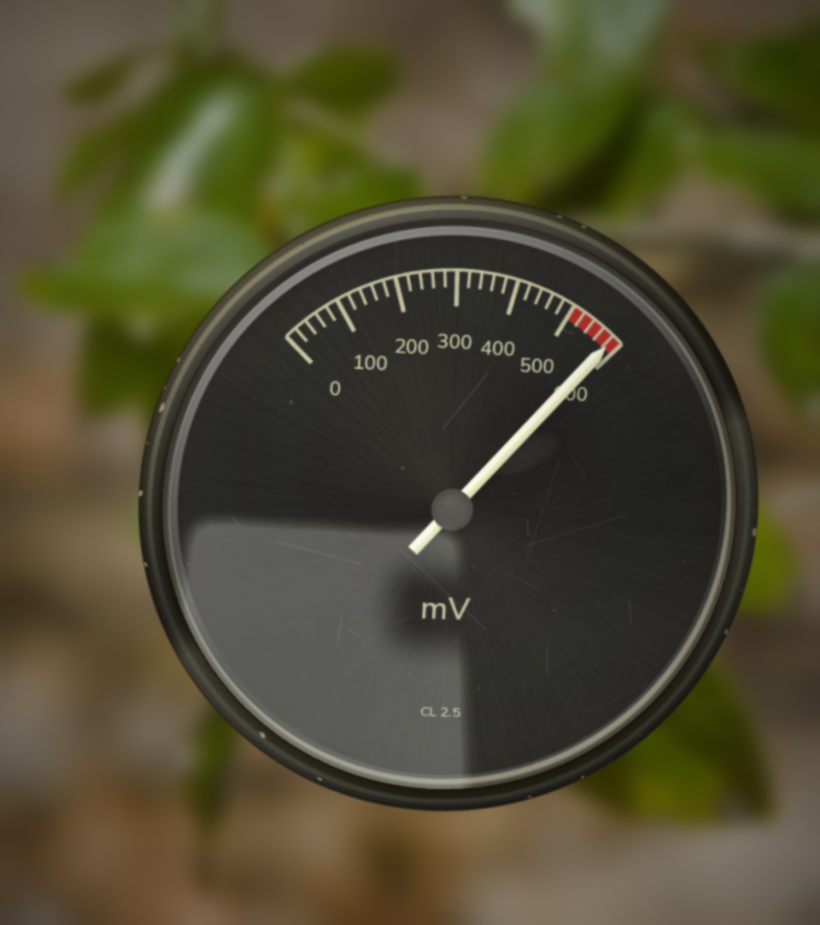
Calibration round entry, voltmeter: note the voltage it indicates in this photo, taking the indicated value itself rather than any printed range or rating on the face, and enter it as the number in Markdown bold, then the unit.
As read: **580** mV
